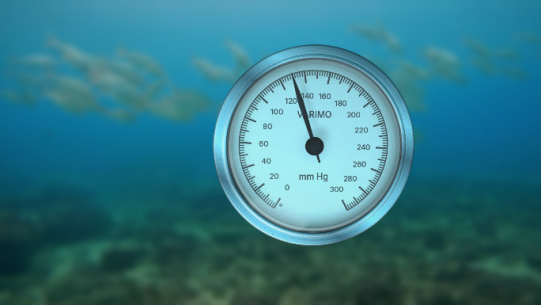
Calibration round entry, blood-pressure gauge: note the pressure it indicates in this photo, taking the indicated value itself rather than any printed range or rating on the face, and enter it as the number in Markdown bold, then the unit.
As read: **130** mmHg
